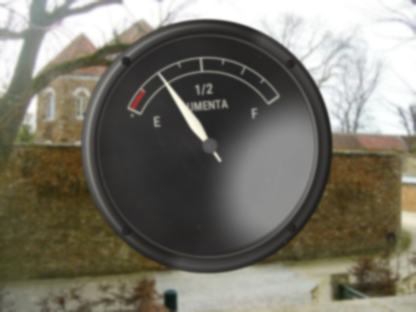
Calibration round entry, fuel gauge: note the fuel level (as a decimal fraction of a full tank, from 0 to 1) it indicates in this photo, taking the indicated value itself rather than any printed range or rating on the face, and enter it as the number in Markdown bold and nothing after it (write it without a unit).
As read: **0.25**
